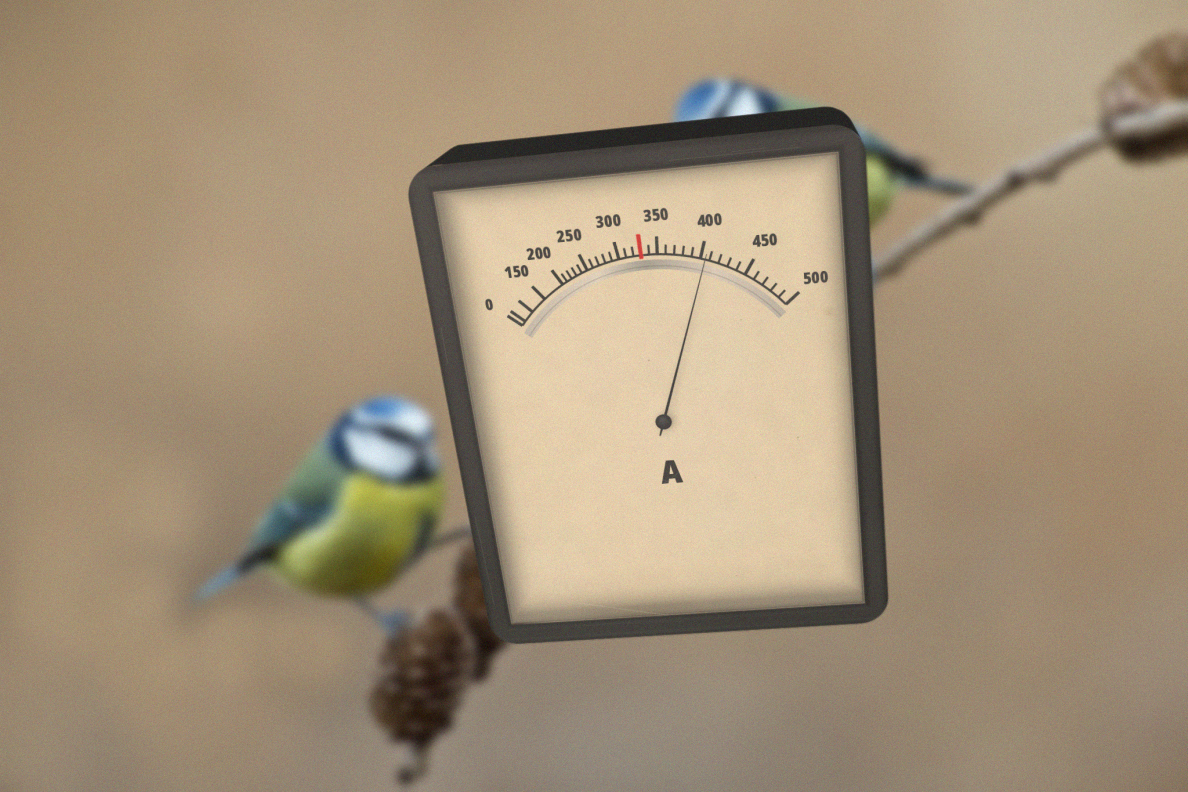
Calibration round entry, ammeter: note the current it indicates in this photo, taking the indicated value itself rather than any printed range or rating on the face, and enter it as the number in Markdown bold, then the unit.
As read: **405** A
